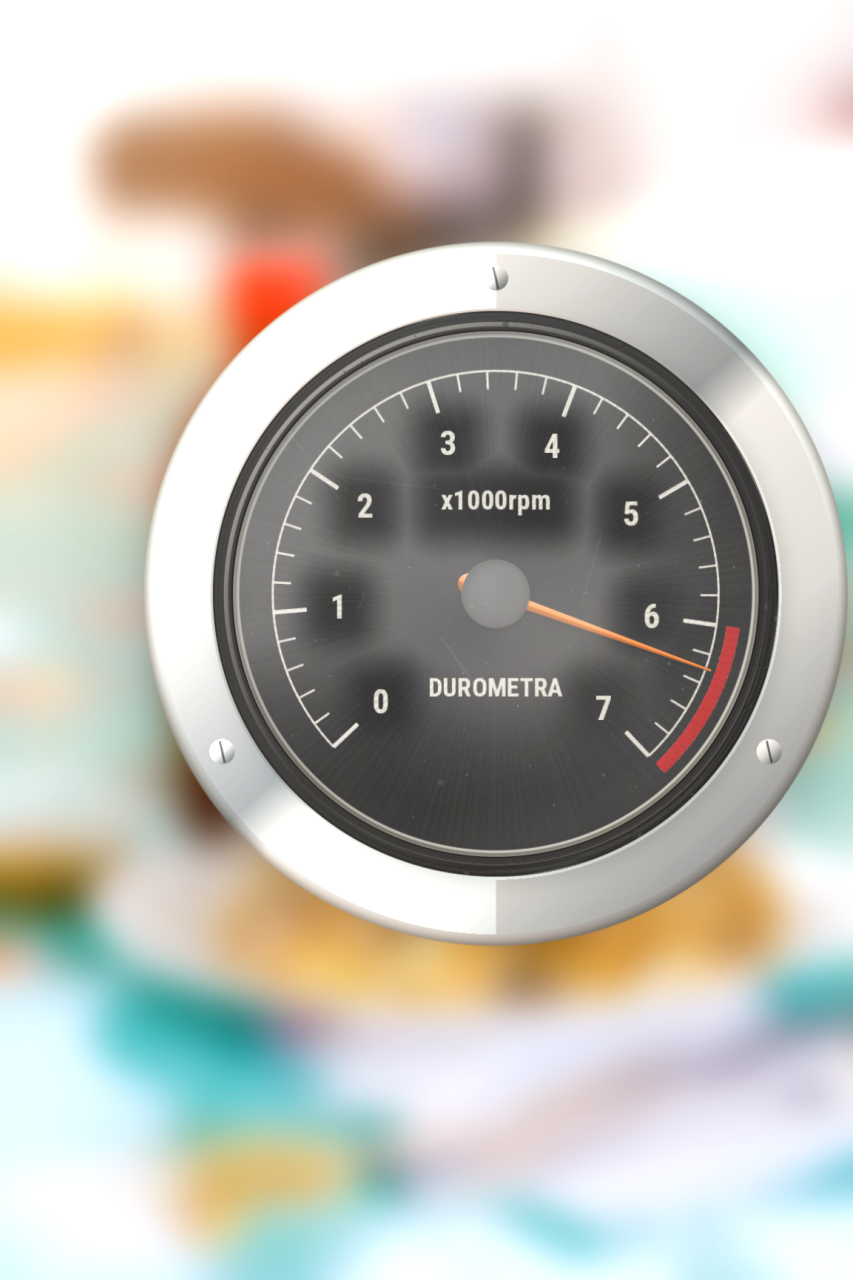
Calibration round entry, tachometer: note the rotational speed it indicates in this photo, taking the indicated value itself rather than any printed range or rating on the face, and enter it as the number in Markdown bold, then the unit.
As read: **6300** rpm
